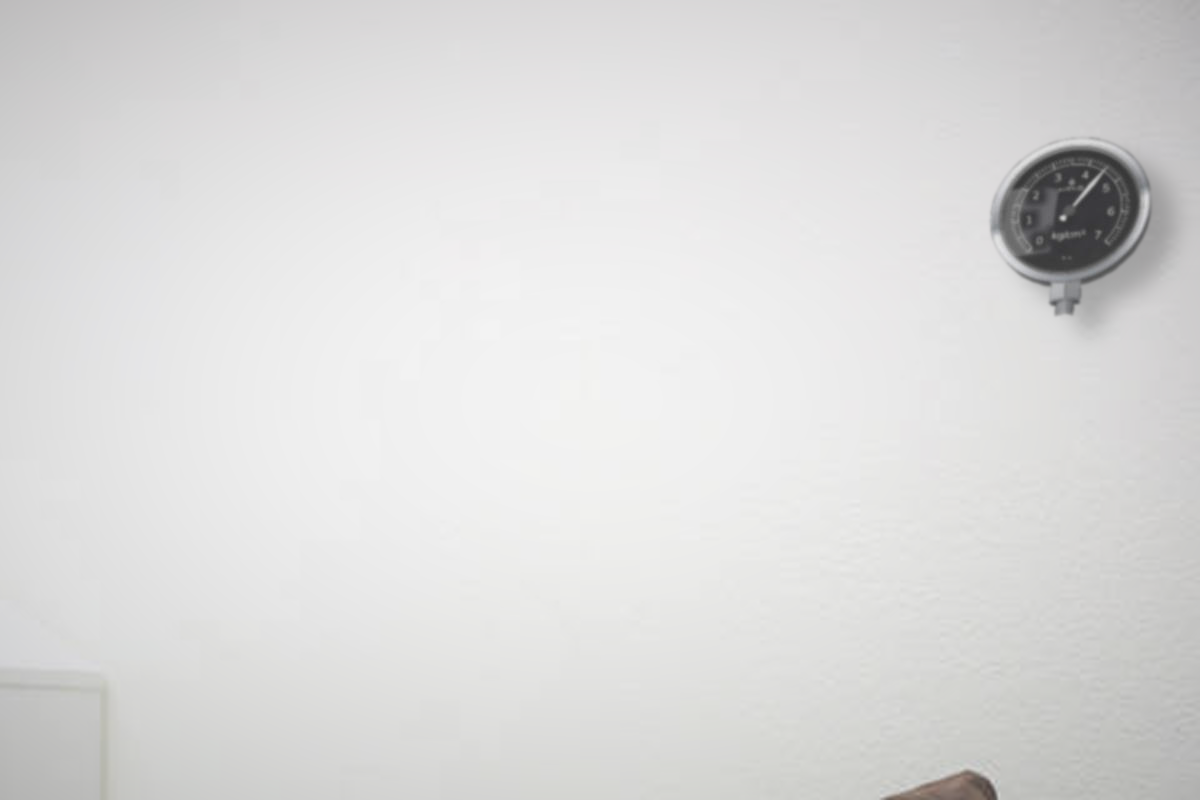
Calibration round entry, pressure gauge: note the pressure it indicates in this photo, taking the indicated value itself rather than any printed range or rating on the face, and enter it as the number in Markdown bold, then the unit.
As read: **4.5** kg/cm²
